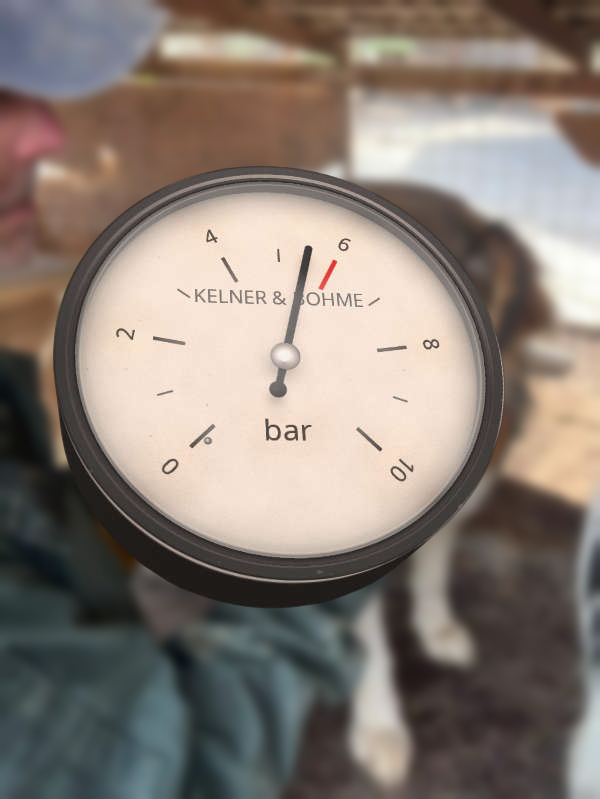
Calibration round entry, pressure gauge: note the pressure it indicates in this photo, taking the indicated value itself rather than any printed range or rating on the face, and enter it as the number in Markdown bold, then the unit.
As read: **5.5** bar
